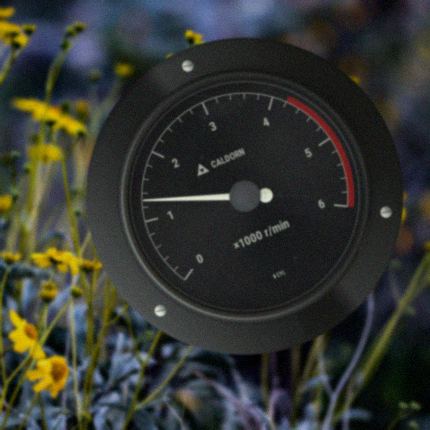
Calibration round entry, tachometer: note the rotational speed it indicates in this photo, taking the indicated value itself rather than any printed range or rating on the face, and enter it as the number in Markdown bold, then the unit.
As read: **1300** rpm
